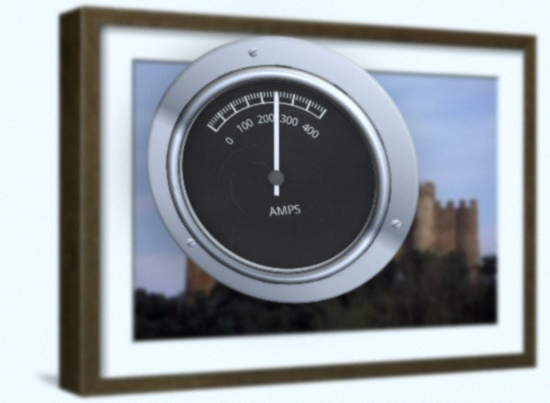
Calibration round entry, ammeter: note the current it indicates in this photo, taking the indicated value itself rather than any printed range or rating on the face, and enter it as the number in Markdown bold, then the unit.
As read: **250** A
